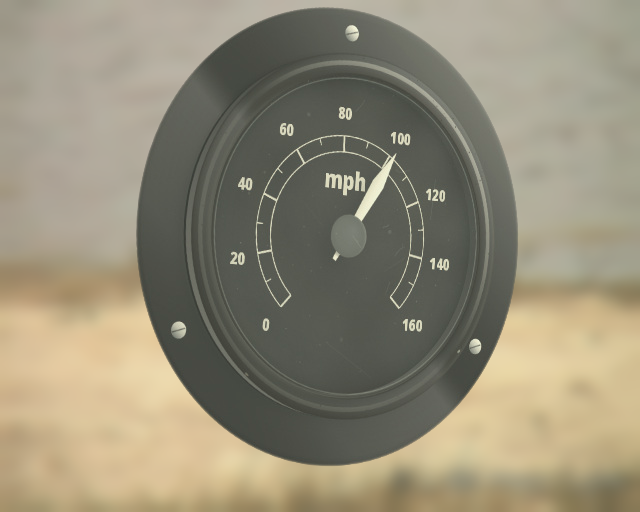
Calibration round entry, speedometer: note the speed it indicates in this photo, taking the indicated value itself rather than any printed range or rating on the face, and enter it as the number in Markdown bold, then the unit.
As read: **100** mph
